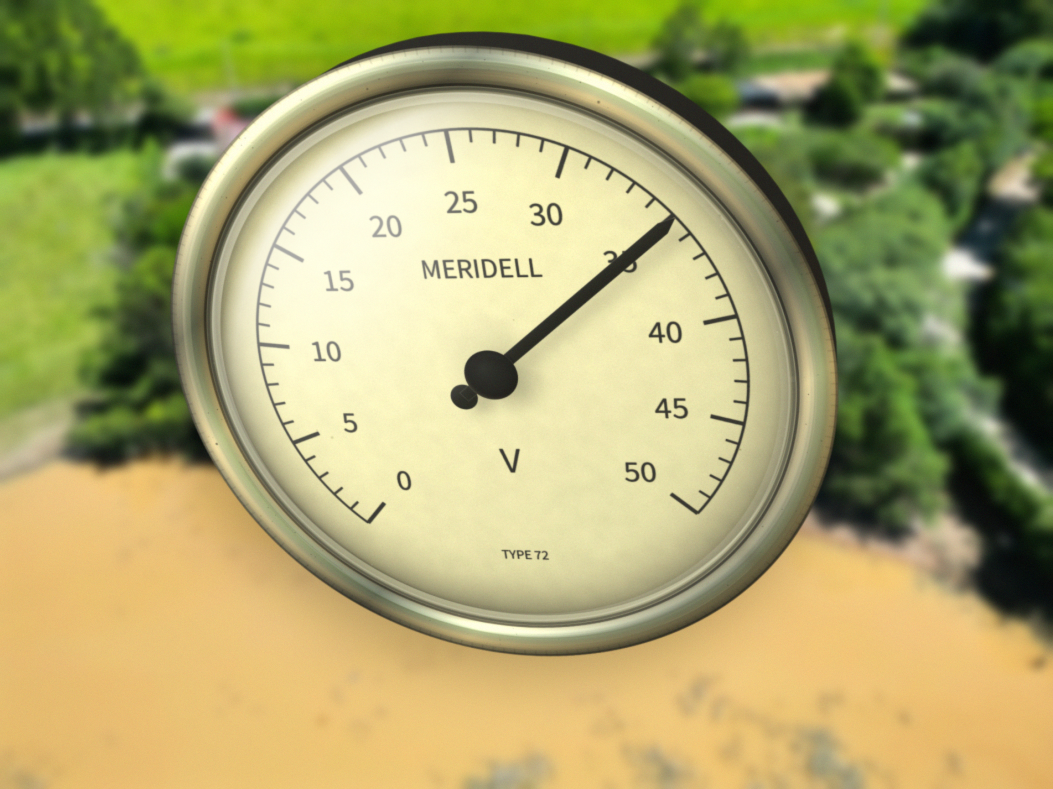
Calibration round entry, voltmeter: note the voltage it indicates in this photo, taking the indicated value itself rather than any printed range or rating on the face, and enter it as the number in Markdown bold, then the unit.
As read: **35** V
